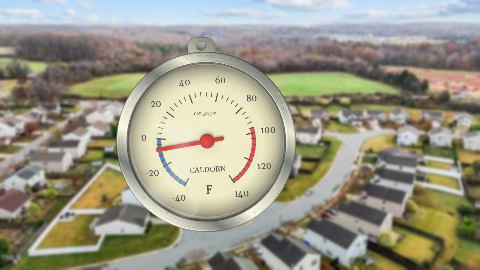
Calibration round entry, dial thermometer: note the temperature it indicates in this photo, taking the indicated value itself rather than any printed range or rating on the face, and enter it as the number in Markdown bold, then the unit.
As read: **-8** °F
